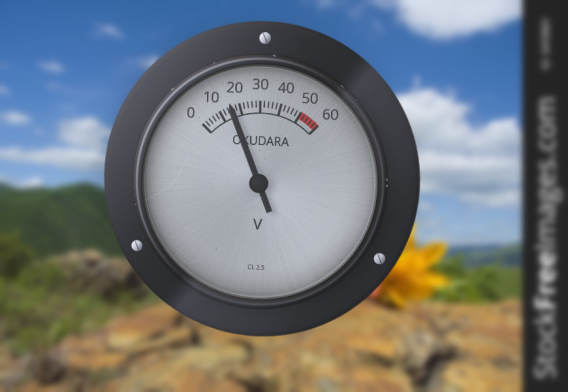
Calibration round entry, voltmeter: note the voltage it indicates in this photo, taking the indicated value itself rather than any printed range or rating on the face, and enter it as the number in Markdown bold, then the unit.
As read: **16** V
